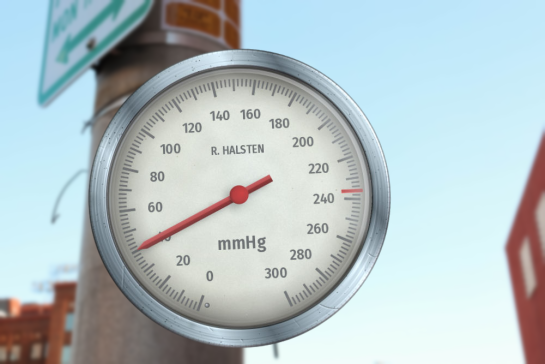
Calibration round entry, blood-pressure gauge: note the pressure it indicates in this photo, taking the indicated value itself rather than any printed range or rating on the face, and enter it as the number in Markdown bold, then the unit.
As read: **40** mmHg
